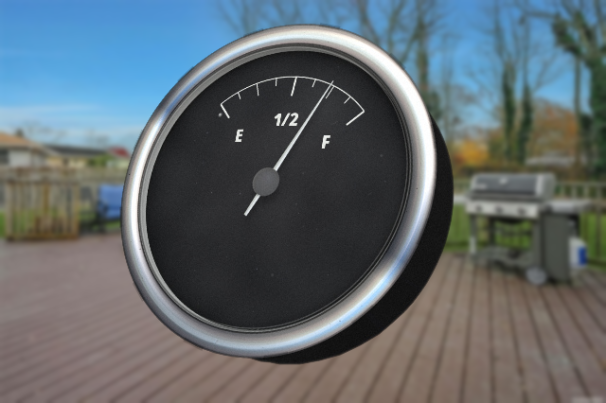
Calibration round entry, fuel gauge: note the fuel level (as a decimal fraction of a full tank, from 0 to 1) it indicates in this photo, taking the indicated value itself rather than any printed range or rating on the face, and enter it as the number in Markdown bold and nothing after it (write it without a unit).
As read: **0.75**
